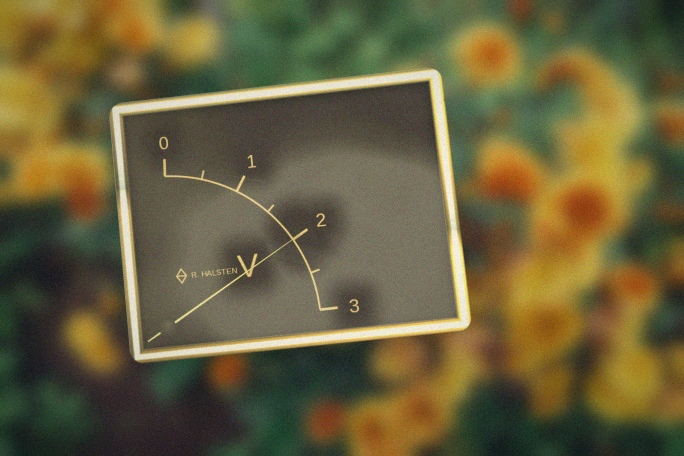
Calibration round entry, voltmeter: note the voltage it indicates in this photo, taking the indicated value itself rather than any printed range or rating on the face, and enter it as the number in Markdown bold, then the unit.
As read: **2** V
